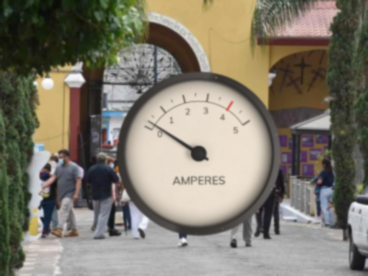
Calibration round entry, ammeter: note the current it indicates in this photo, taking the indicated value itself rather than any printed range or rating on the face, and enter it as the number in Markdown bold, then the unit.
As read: **0.25** A
